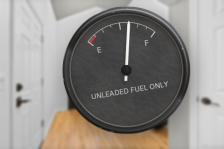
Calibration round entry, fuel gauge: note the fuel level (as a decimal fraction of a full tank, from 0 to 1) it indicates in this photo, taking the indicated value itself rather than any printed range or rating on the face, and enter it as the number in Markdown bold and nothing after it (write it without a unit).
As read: **0.625**
